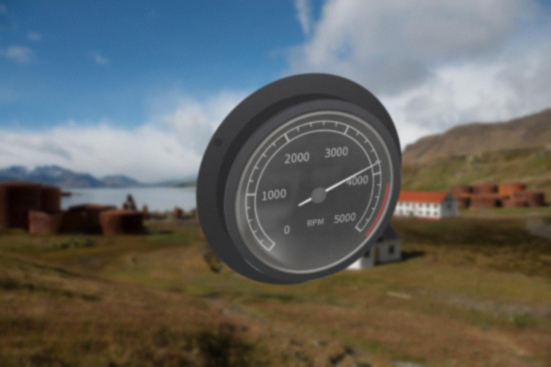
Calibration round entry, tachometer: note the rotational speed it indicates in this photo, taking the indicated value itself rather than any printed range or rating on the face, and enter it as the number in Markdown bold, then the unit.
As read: **3800** rpm
